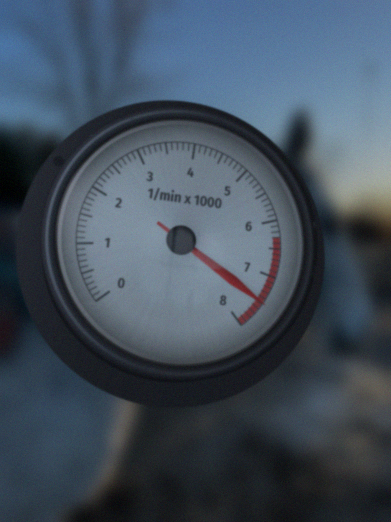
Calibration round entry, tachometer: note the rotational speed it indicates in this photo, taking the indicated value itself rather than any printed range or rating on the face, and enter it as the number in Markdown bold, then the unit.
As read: **7500** rpm
